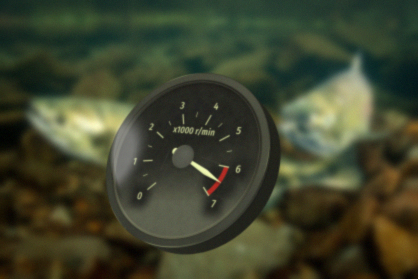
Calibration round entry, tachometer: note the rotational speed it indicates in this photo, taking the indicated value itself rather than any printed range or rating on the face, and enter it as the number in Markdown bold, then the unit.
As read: **6500** rpm
